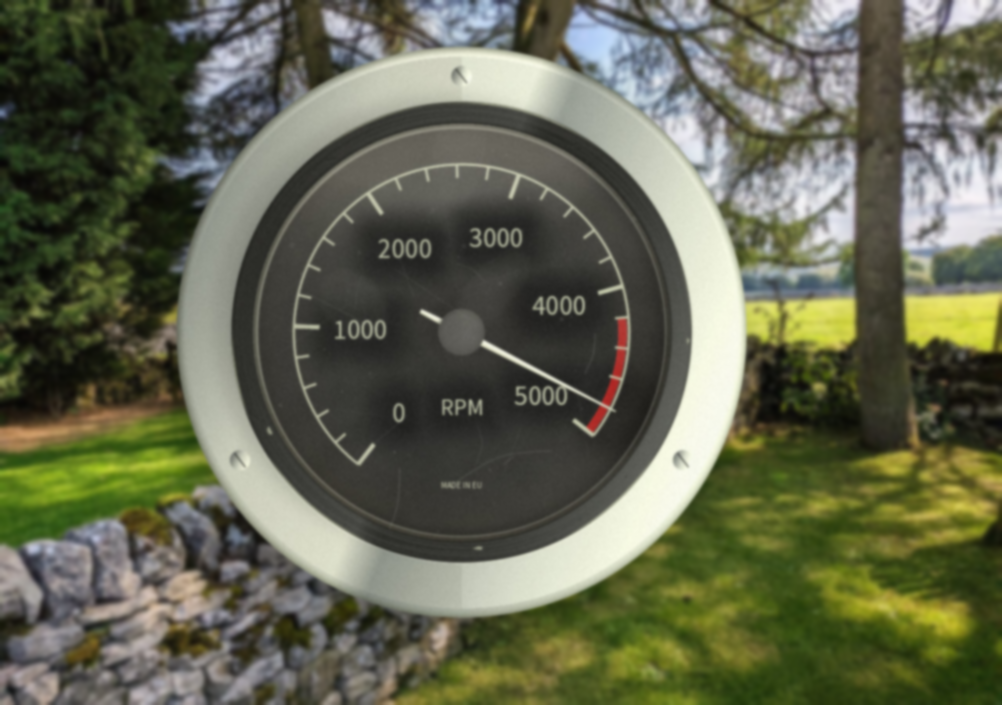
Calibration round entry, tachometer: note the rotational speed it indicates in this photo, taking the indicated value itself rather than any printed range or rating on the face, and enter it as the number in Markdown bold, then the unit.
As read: **4800** rpm
